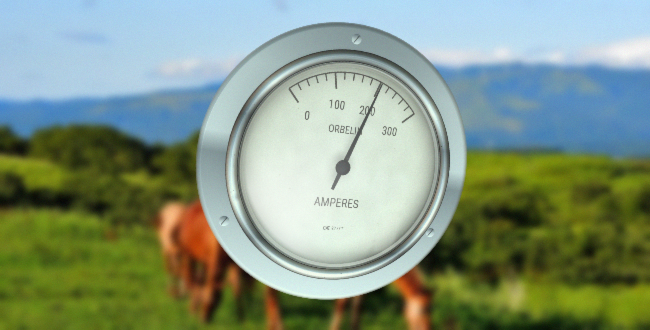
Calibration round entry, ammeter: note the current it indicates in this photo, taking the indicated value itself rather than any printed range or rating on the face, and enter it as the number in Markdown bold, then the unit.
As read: **200** A
